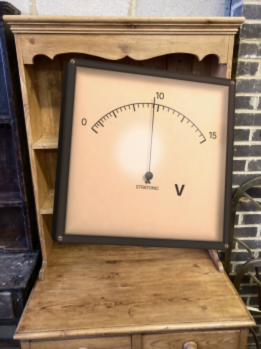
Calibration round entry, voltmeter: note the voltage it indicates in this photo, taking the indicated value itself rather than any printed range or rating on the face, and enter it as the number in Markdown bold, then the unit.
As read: **9.5** V
